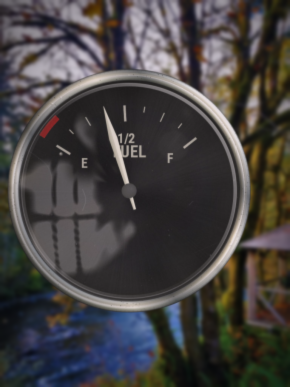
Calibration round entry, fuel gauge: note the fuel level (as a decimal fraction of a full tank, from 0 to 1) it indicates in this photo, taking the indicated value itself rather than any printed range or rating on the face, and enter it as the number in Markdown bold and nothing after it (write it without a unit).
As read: **0.375**
